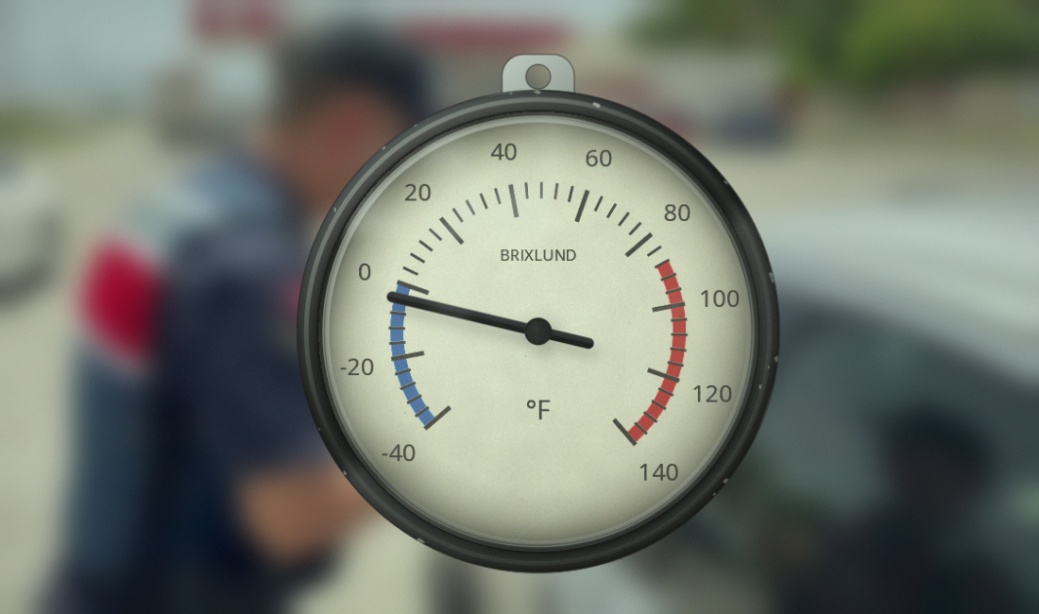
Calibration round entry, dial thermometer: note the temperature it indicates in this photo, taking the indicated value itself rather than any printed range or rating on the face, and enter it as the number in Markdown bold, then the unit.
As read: **-4** °F
